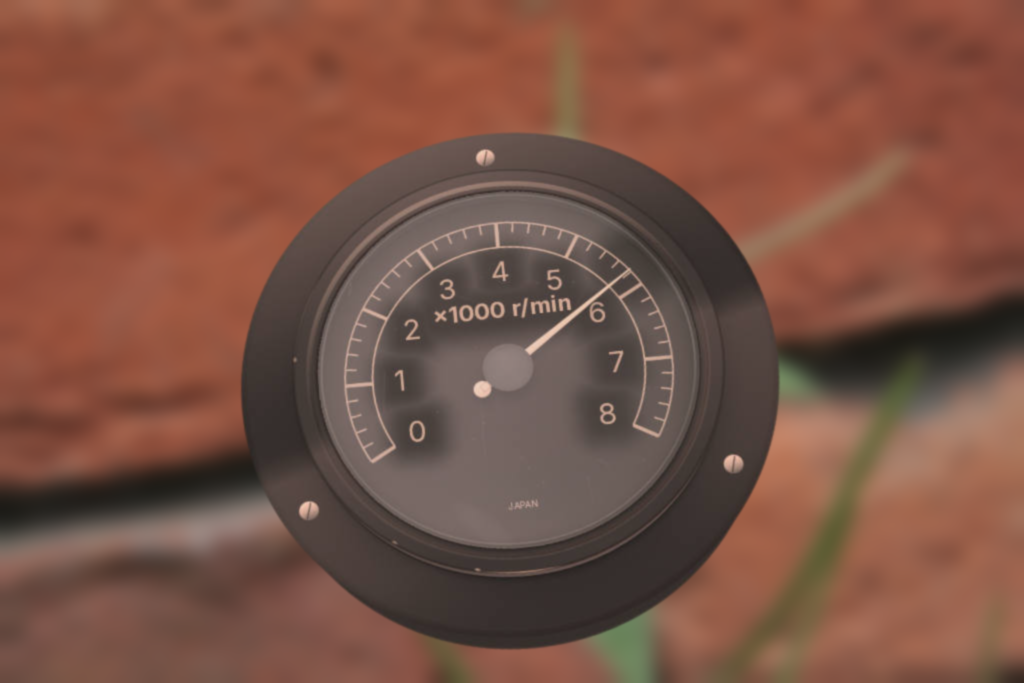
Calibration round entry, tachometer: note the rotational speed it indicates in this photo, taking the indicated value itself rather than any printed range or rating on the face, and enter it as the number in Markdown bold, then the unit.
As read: **5800** rpm
